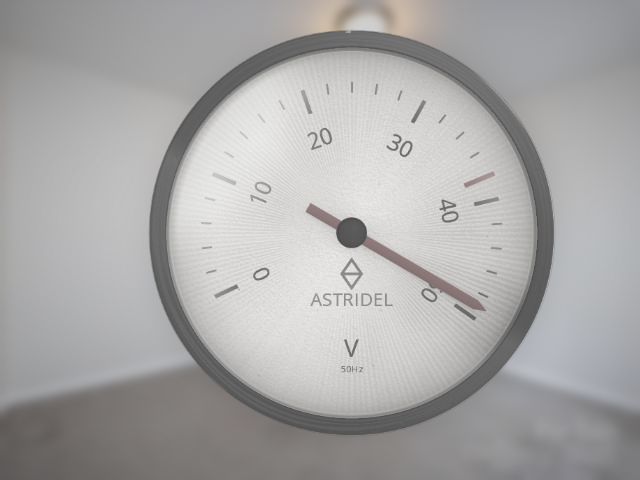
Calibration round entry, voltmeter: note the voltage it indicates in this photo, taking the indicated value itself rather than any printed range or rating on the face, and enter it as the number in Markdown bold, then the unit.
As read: **49** V
